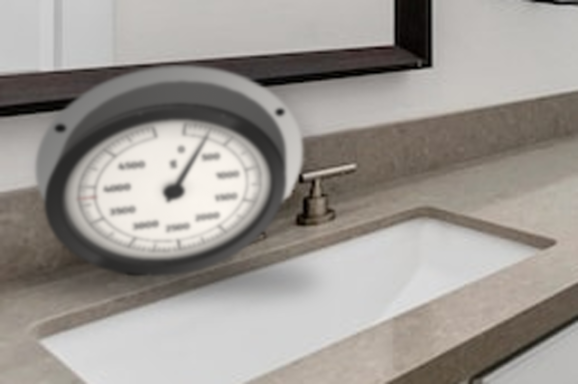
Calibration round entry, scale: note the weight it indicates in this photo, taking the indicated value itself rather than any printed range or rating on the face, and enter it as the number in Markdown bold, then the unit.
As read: **250** g
